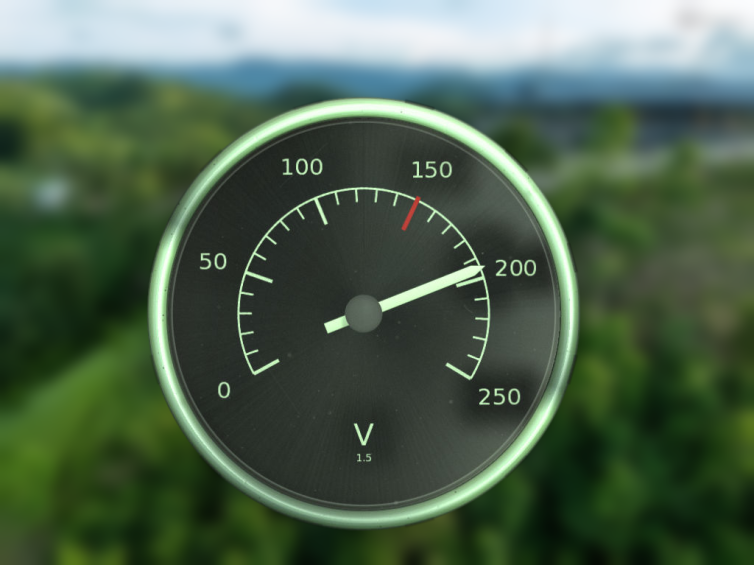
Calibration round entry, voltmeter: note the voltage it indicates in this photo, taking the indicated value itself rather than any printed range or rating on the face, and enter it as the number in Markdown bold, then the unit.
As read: **195** V
